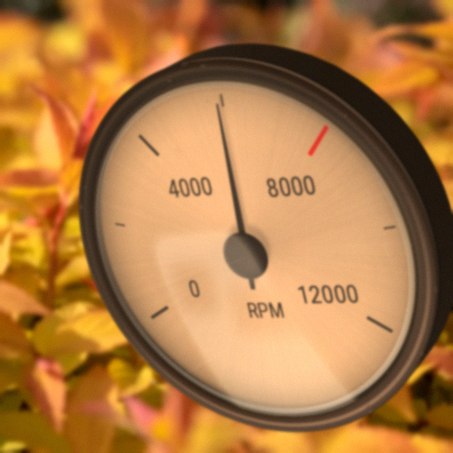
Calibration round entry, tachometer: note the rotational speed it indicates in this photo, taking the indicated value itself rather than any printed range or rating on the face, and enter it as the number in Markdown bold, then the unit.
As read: **6000** rpm
